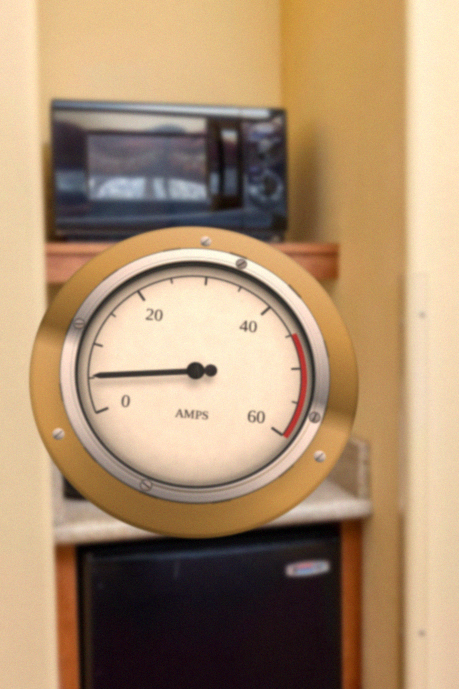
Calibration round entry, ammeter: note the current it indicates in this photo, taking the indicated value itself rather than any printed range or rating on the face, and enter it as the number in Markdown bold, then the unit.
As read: **5** A
